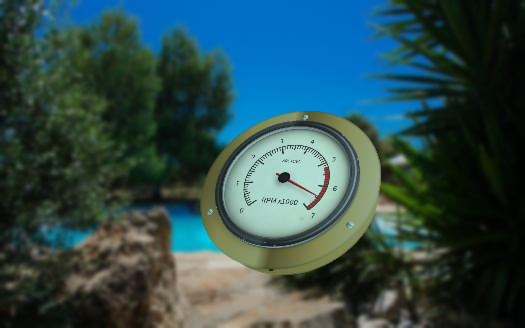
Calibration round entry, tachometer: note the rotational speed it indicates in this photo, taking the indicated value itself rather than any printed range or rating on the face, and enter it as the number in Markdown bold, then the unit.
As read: **6500** rpm
